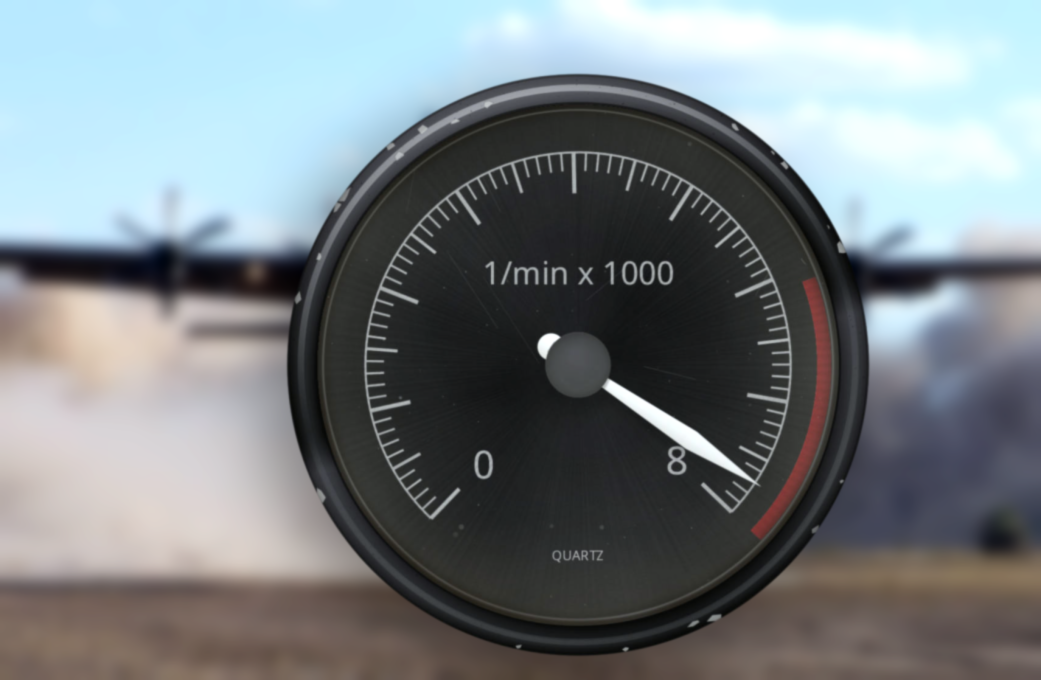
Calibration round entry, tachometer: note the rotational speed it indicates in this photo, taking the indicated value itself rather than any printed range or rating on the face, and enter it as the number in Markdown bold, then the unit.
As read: **7700** rpm
